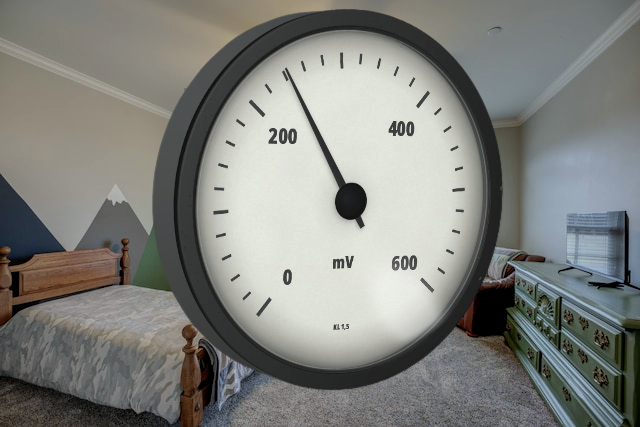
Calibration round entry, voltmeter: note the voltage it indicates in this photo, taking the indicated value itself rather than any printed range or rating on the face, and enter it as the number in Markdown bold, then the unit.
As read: **240** mV
